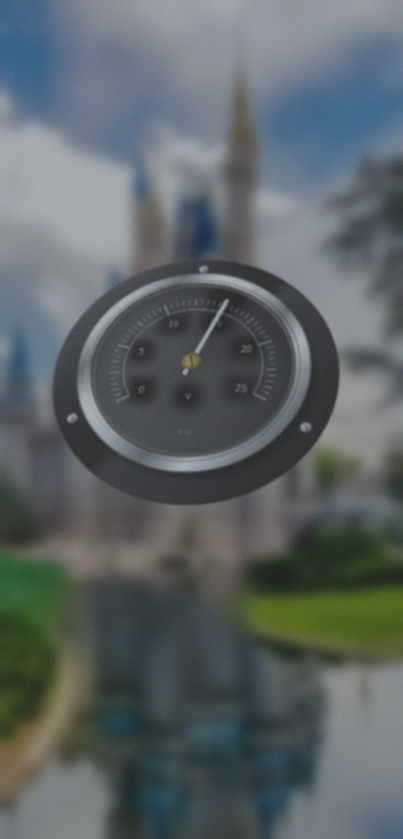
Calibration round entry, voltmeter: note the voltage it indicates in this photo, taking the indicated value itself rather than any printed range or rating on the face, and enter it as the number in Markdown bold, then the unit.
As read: **15** V
